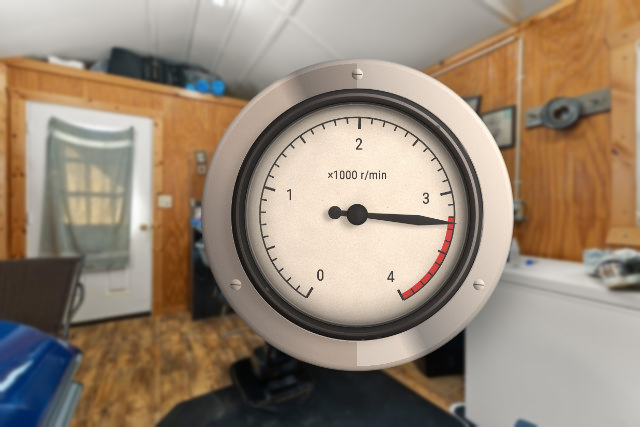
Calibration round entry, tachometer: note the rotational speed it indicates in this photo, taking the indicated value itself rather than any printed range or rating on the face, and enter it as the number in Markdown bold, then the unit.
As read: **3250** rpm
